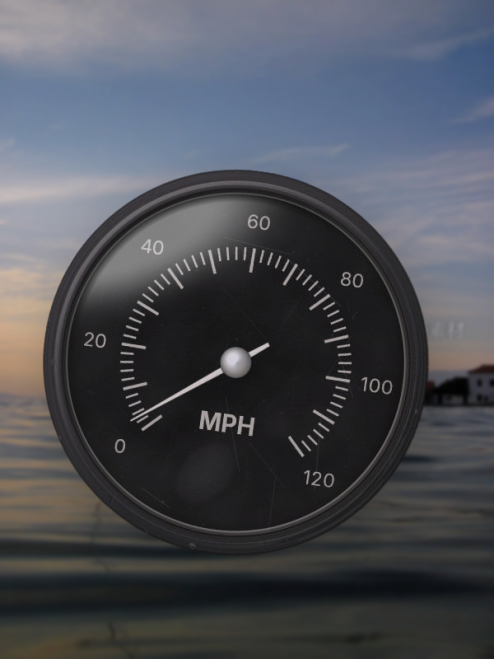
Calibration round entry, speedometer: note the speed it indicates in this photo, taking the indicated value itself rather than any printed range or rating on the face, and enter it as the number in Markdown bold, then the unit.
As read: **3** mph
